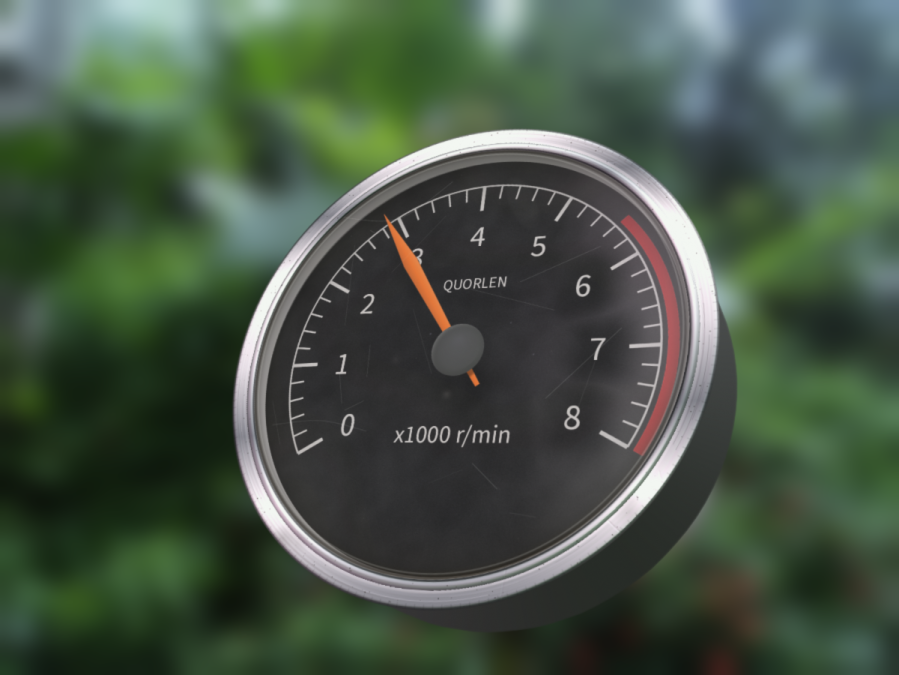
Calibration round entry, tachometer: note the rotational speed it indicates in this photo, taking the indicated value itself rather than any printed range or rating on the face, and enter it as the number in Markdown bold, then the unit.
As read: **2900** rpm
